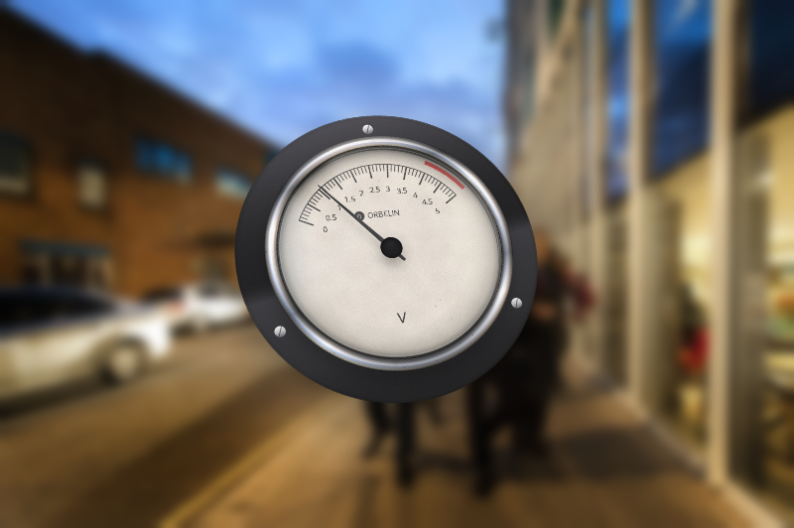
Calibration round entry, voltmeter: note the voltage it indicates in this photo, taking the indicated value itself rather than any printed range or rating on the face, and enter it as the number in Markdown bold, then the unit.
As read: **1** V
